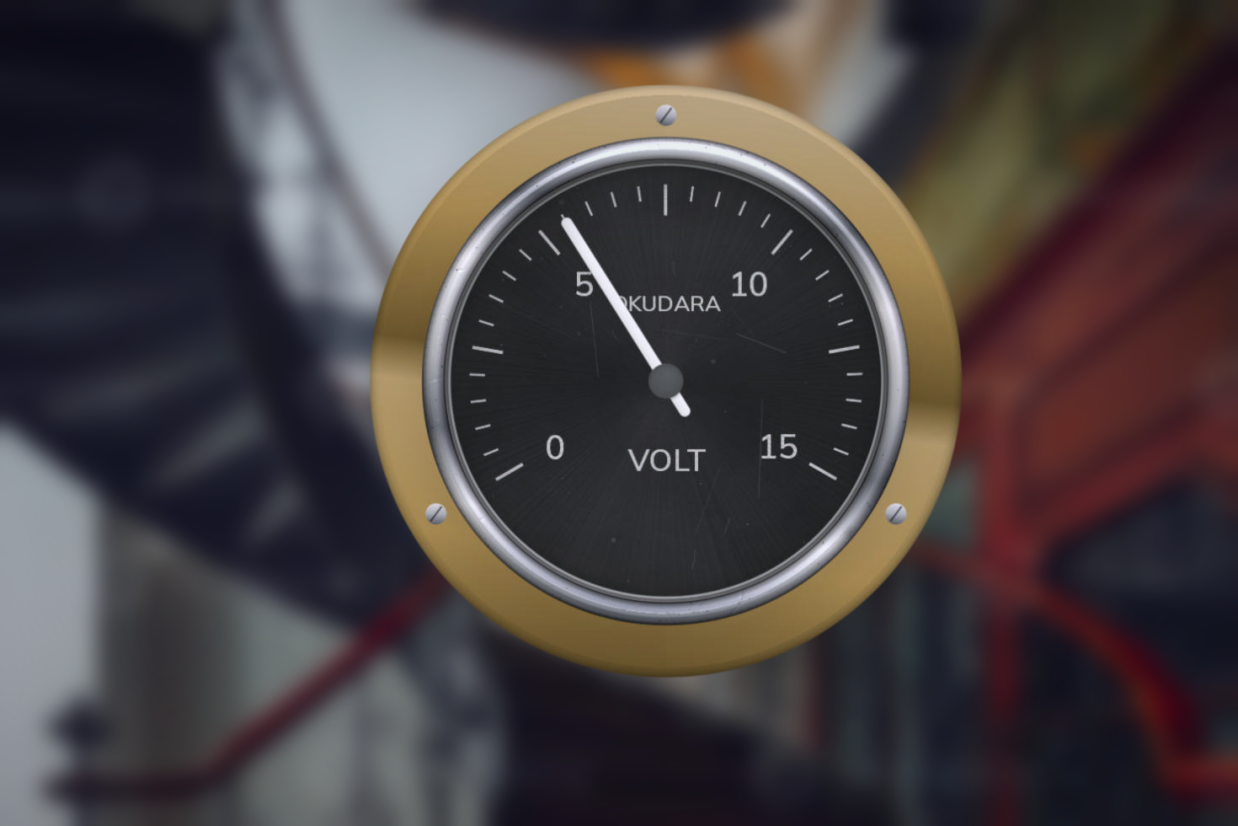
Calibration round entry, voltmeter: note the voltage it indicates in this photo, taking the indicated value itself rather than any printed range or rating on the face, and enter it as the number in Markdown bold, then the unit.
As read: **5.5** V
